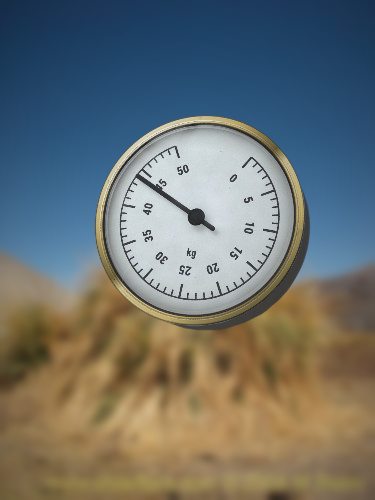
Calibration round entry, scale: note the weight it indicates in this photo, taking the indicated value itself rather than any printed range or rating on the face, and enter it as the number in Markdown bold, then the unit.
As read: **44** kg
